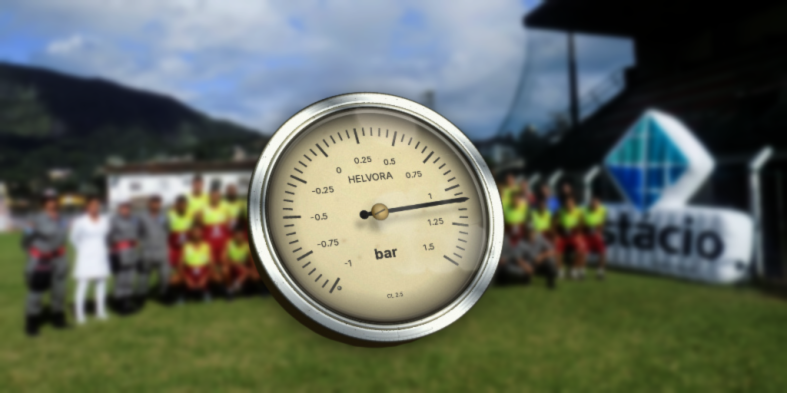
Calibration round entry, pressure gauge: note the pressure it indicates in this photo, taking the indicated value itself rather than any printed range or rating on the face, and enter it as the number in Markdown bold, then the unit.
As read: **1.1** bar
